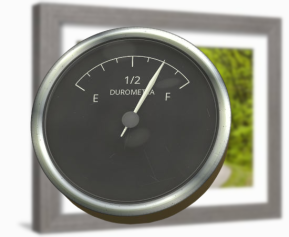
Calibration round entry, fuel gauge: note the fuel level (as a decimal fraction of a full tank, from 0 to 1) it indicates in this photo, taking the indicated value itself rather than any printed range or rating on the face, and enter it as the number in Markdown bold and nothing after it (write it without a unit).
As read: **0.75**
